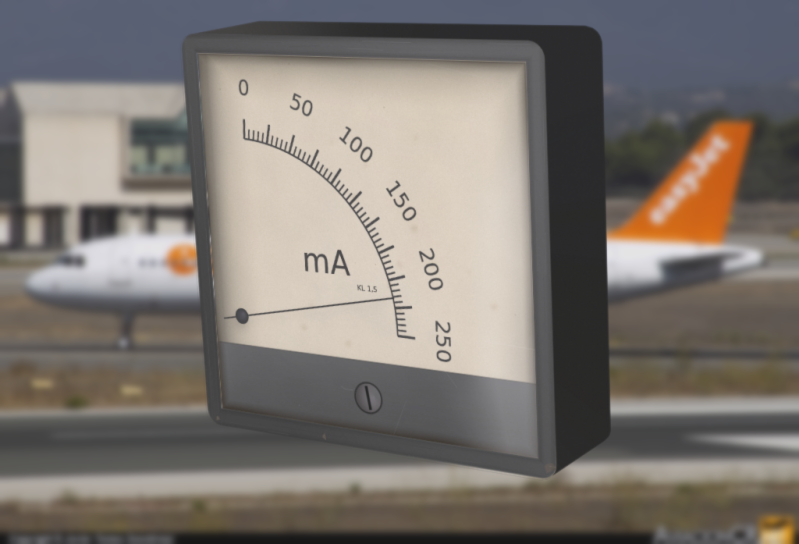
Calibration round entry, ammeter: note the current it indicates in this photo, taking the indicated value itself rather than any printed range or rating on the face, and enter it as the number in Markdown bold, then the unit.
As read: **215** mA
